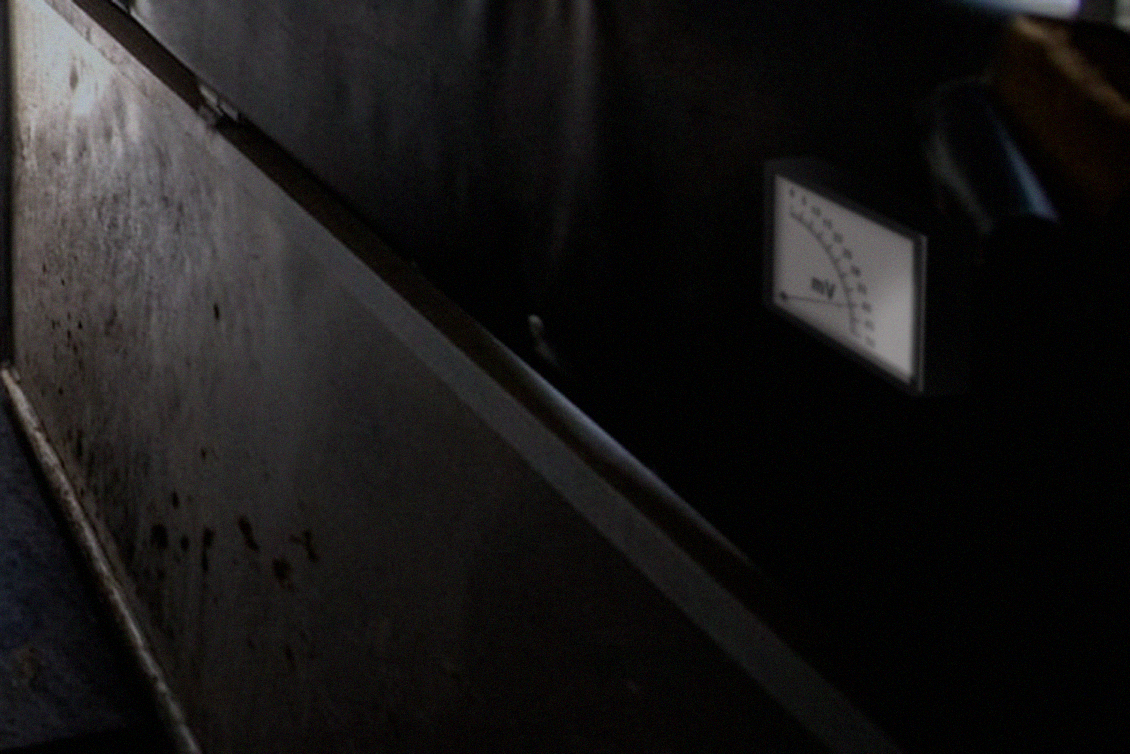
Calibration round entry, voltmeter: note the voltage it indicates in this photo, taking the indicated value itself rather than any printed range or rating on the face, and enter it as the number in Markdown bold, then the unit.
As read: **40** mV
